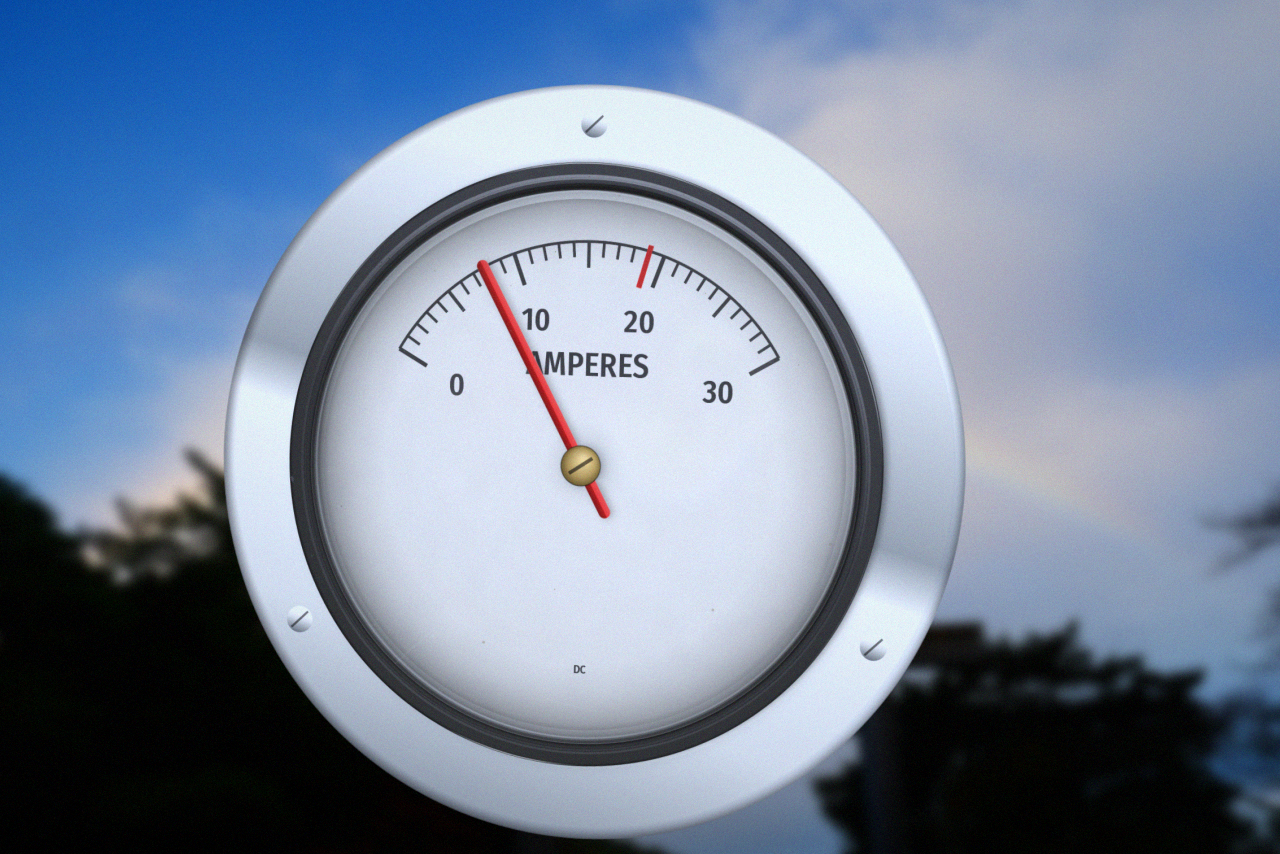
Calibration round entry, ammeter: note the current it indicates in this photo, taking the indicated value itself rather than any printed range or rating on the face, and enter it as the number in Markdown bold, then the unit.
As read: **8** A
